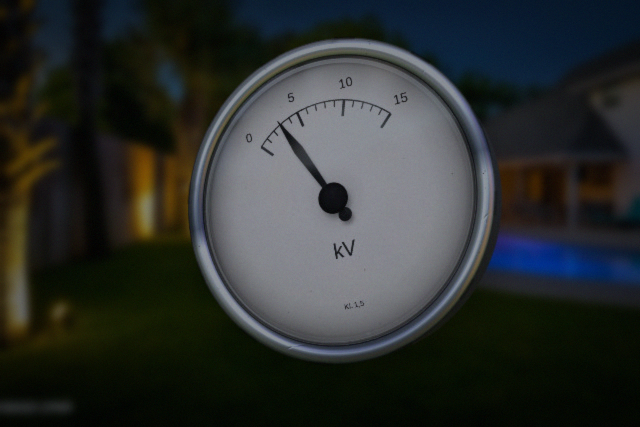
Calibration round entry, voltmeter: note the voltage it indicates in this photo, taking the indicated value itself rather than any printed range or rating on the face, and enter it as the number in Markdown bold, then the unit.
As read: **3** kV
